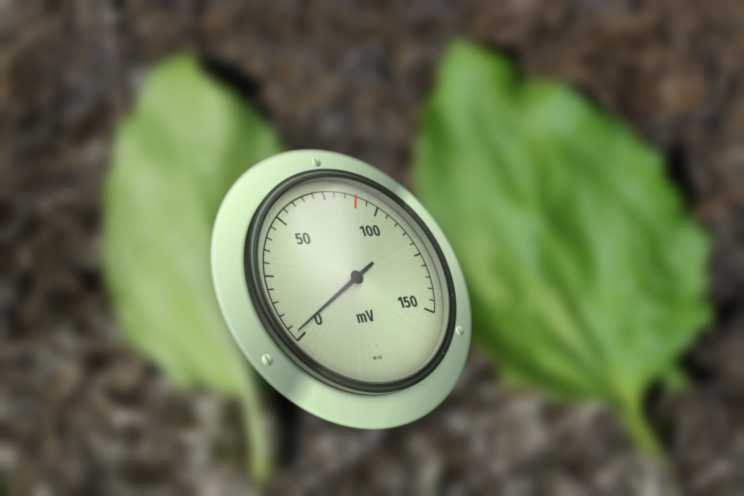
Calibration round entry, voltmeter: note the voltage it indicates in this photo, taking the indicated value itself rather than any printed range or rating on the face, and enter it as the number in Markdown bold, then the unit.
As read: **2.5** mV
